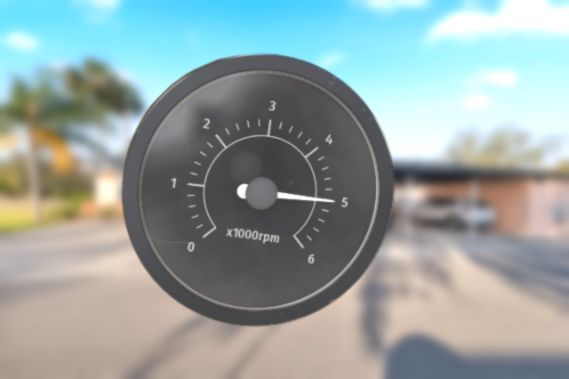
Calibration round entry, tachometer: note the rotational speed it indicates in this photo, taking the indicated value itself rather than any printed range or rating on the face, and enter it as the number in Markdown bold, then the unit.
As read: **5000** rpm
